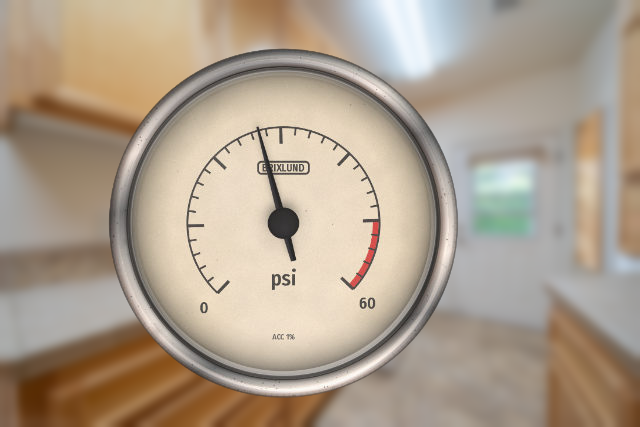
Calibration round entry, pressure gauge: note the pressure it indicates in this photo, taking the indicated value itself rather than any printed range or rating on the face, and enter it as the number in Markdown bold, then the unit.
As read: **27** psi
